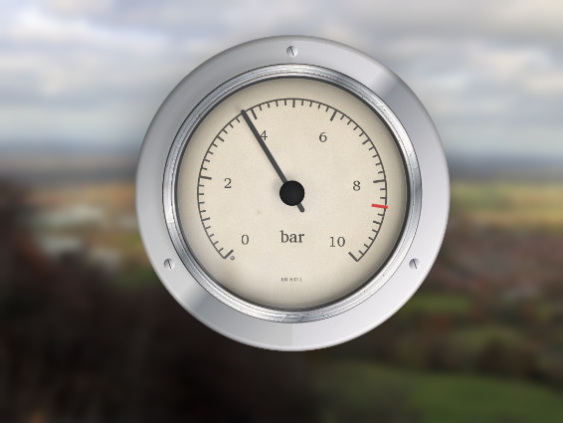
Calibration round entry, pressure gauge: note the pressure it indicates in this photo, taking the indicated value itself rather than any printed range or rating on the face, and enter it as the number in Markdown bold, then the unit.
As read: **3.8** bar
